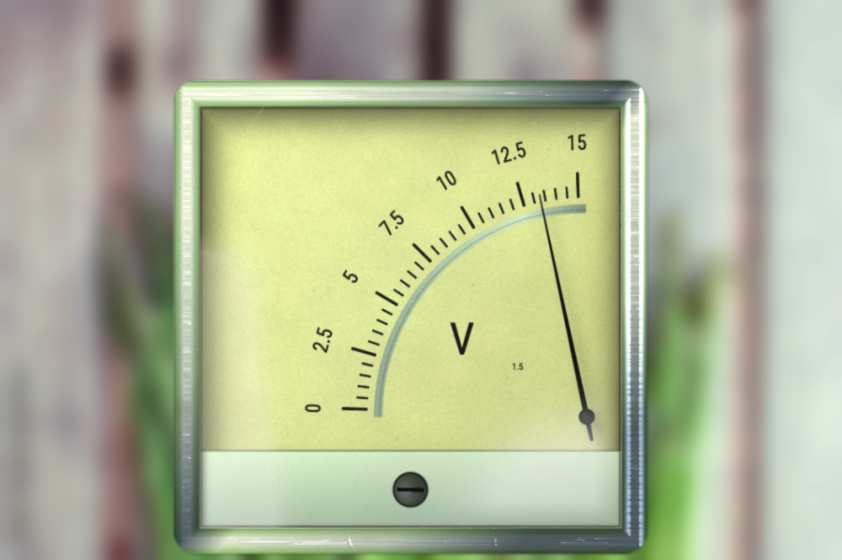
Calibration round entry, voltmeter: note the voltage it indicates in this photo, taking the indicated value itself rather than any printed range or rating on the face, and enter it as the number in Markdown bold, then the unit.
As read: **13.25** V
